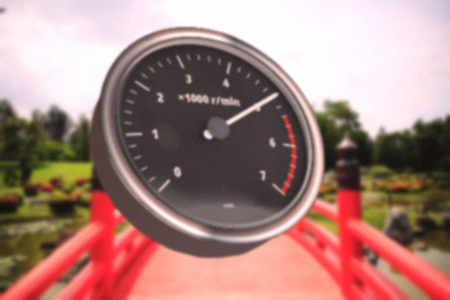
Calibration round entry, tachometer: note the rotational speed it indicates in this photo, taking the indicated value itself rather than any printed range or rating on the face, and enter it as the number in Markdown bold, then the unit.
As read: **5000** rpm
